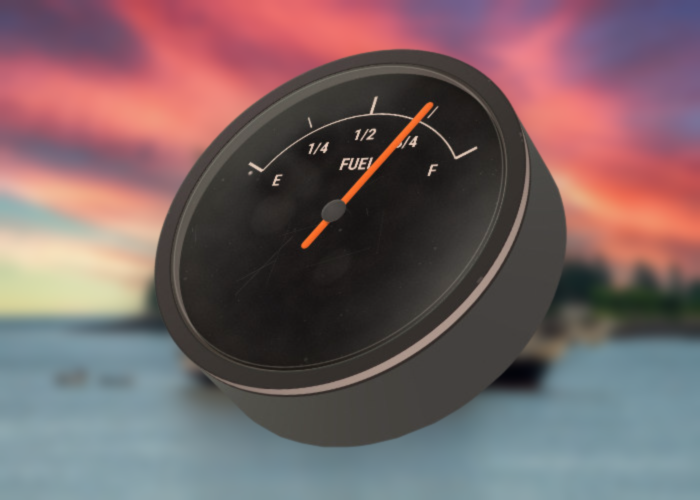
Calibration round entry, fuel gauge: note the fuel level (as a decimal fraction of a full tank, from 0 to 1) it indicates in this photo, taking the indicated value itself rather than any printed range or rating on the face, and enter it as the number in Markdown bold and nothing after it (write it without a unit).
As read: **0.75**
